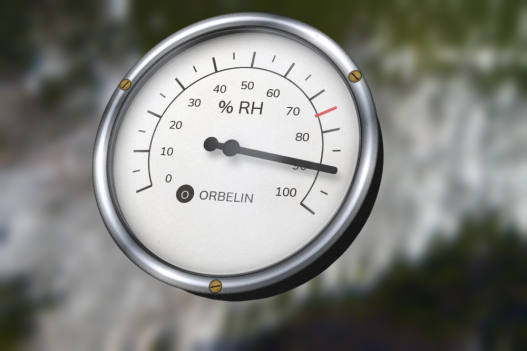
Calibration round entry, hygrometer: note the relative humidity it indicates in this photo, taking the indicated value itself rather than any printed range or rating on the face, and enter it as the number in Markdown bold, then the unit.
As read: **90** %
